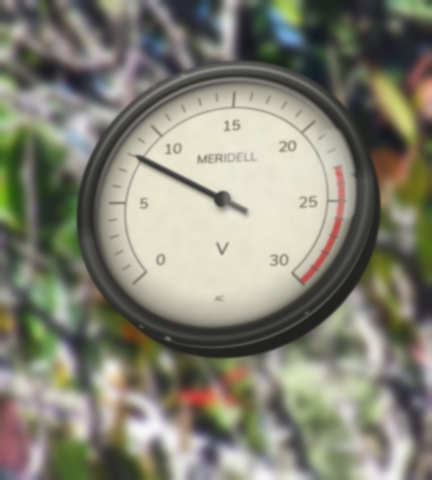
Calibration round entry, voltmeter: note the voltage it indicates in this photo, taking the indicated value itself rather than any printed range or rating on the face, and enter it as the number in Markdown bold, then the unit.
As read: **8** V
